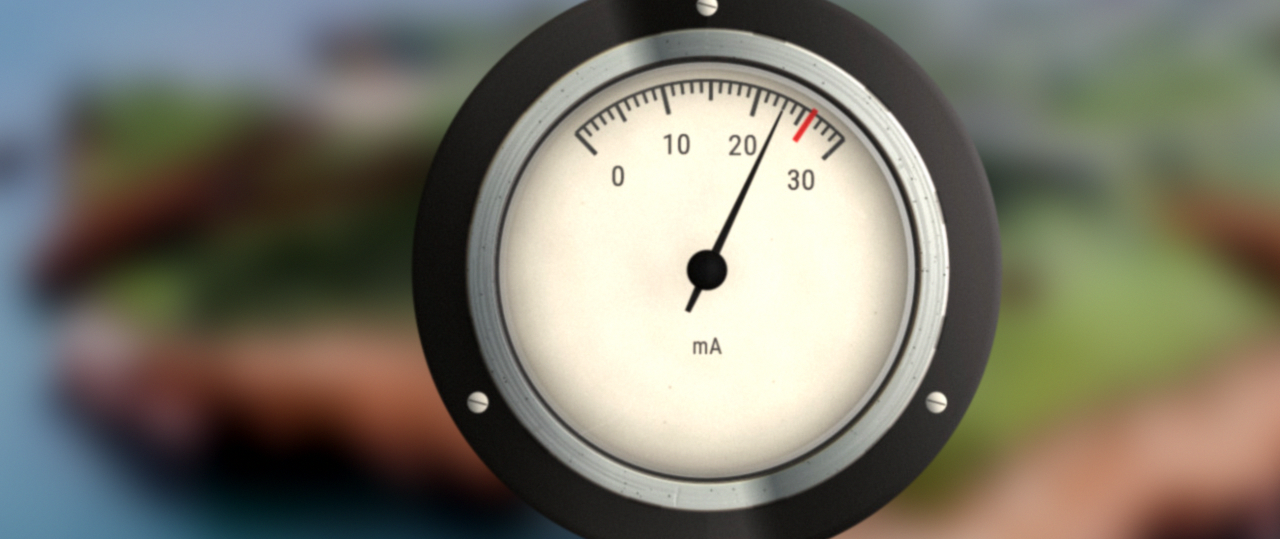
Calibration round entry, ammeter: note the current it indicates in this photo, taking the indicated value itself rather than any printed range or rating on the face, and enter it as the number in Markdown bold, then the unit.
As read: **23** mA
